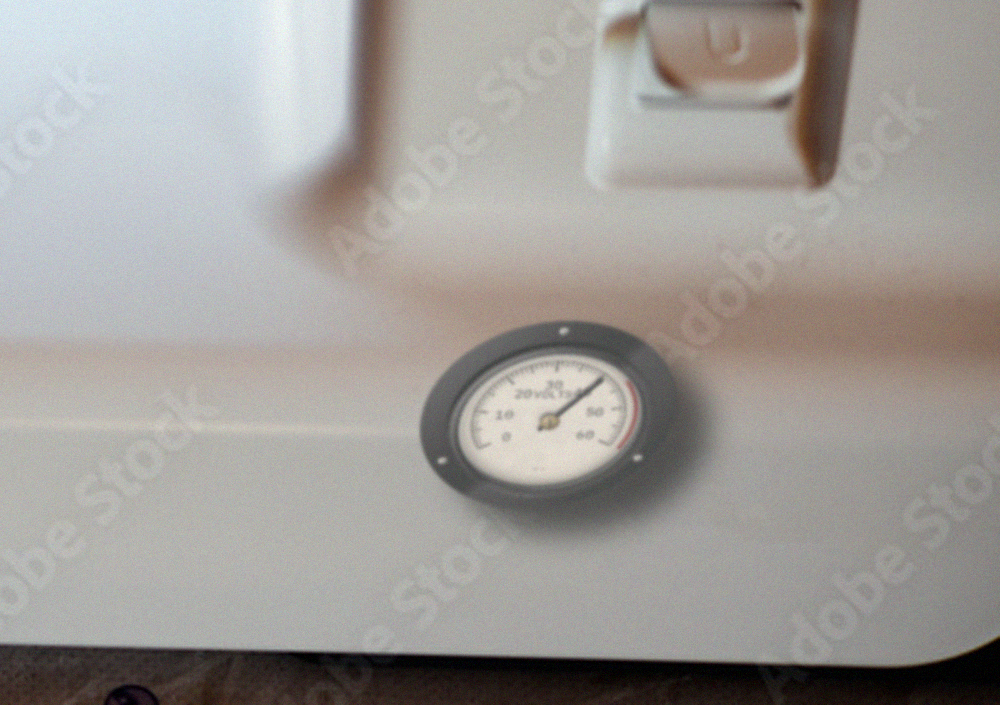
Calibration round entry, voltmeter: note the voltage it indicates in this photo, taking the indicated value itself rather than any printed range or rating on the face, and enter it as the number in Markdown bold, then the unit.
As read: **40** V
